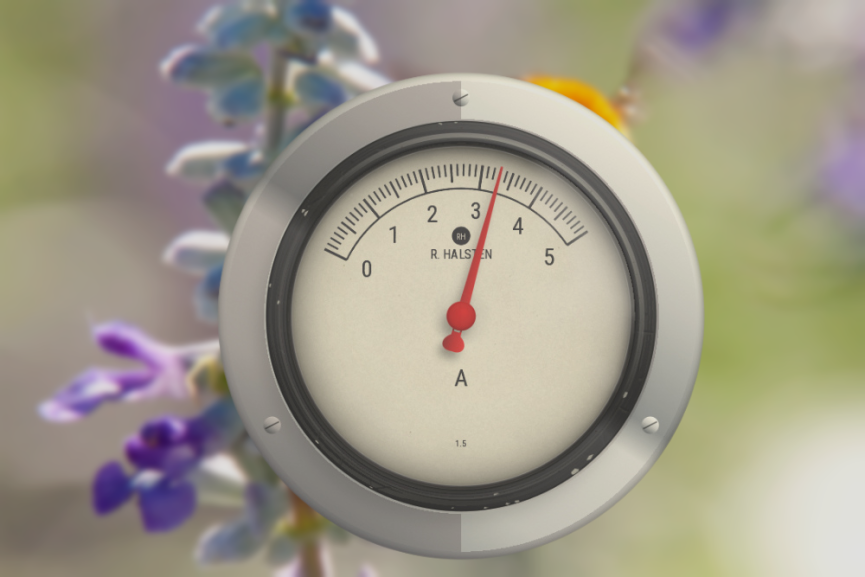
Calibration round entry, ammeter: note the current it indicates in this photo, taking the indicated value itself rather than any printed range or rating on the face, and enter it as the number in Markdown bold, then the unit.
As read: **3.3** A
